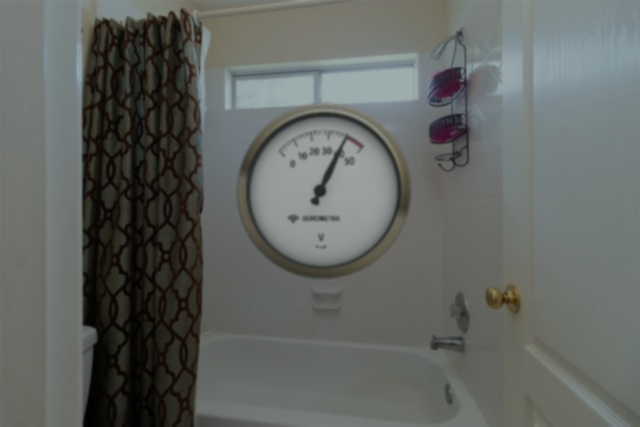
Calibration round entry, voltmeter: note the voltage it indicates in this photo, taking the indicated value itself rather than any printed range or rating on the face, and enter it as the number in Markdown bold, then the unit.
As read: **40** V
